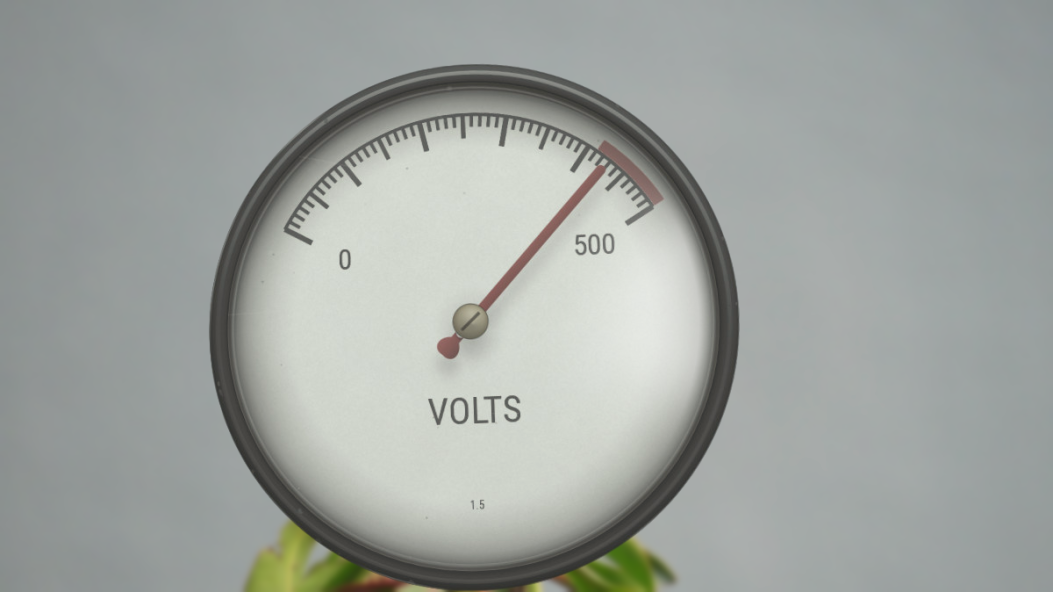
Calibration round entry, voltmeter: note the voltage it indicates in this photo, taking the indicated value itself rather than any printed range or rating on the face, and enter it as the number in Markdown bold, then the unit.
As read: **430** V
